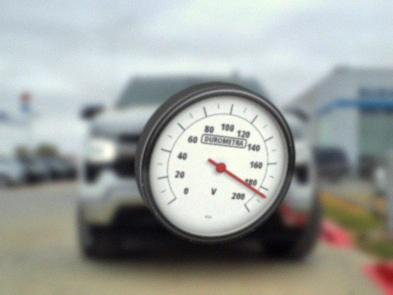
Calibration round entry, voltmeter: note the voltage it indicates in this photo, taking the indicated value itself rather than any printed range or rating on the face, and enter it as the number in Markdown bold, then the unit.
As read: **185** V
